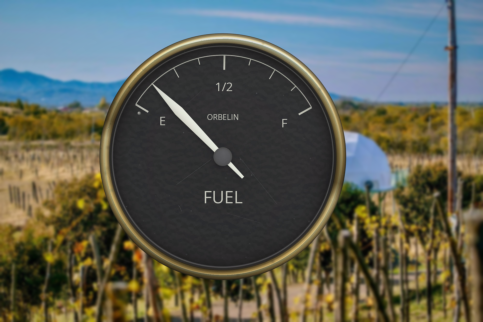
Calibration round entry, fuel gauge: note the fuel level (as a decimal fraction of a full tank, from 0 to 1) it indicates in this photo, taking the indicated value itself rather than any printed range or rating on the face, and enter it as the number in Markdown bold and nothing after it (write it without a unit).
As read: **0.125**
